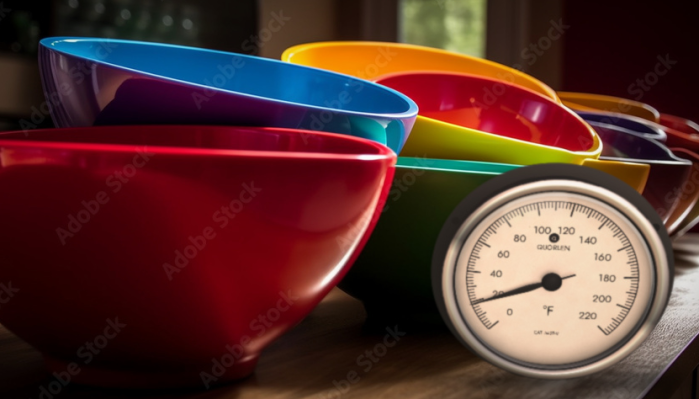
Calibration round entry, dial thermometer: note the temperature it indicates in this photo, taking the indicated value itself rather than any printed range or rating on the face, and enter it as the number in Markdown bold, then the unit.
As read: **20** °F
